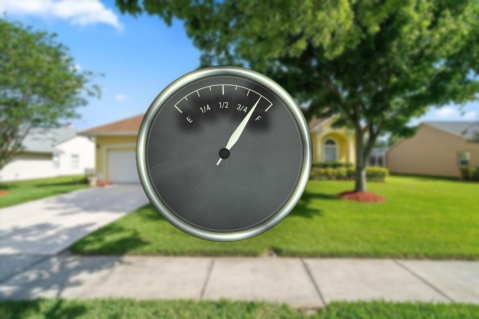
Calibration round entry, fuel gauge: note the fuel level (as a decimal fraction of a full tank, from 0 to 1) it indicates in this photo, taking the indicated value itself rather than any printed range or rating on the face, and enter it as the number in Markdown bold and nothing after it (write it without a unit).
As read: **0.875**
